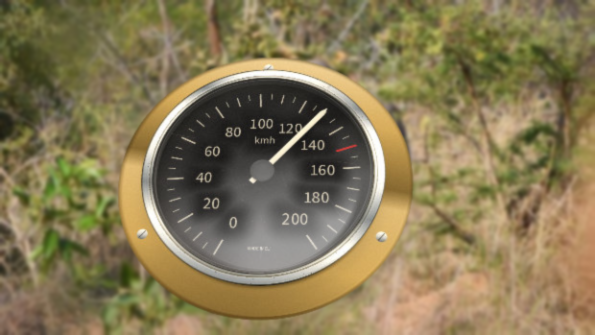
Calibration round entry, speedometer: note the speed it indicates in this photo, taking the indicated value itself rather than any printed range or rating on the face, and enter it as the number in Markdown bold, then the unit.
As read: **130** km/h
